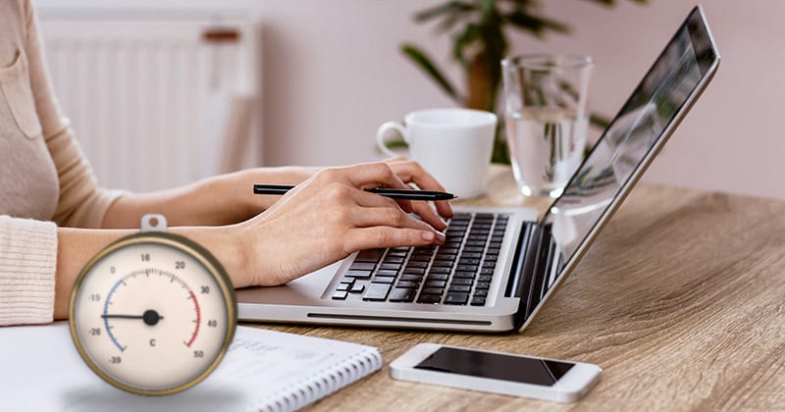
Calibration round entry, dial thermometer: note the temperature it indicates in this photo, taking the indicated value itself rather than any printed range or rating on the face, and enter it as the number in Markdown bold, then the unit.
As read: **-15** °C
